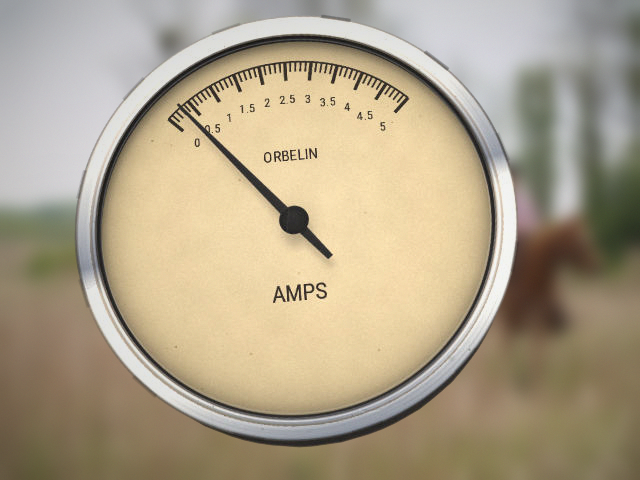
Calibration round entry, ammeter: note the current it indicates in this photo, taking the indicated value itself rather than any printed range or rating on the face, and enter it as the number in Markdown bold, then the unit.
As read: **0.3** A
